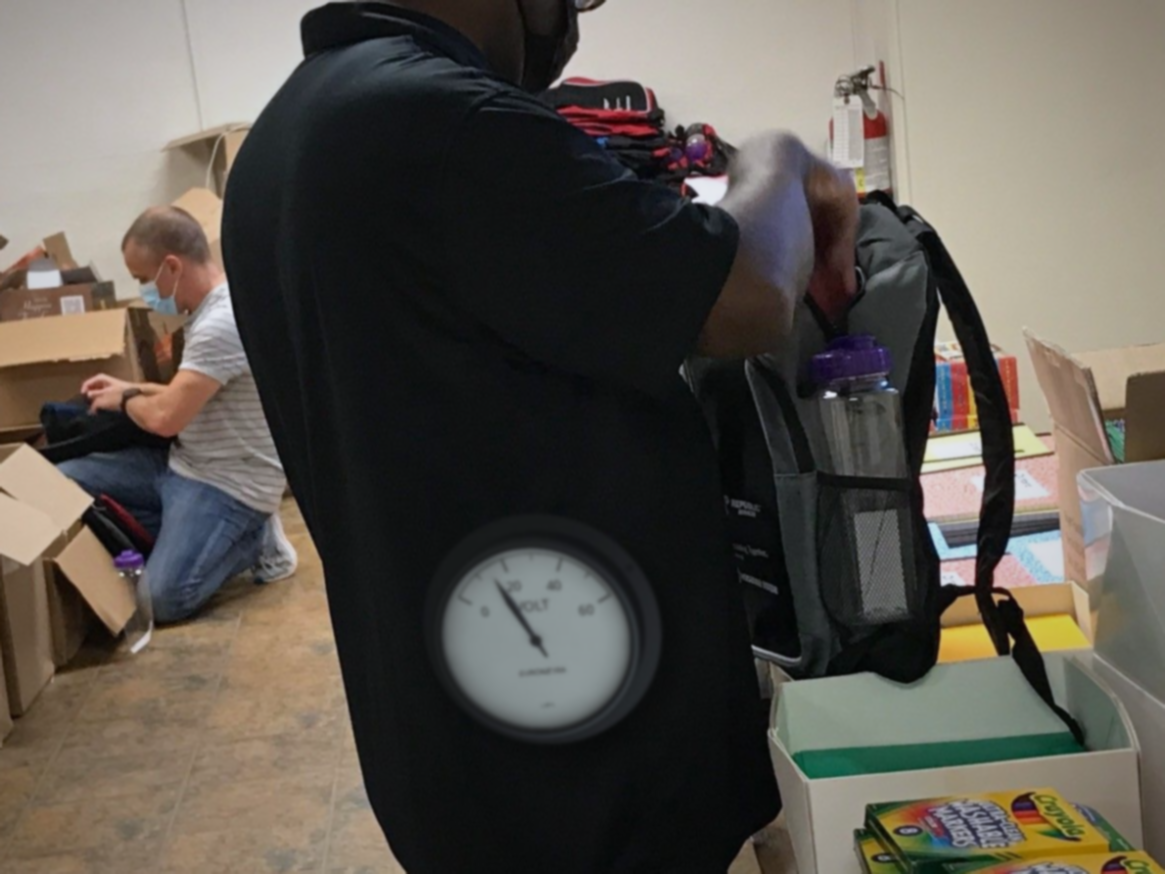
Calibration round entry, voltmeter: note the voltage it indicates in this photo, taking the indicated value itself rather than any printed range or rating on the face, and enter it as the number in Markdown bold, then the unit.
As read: **15** V
